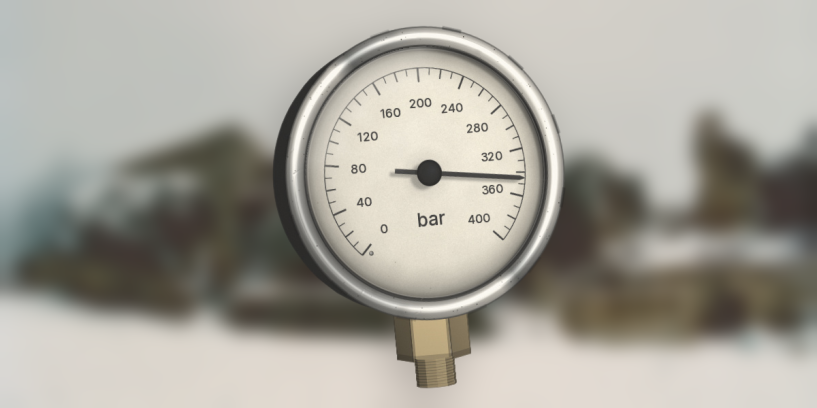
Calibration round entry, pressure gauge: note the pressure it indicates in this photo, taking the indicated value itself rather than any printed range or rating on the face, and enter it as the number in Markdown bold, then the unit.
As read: **345** bar
